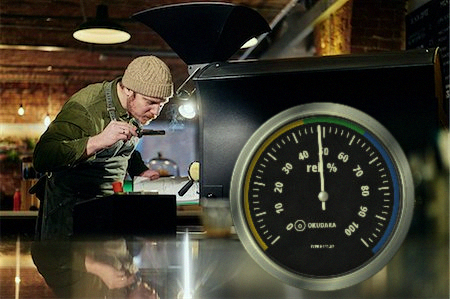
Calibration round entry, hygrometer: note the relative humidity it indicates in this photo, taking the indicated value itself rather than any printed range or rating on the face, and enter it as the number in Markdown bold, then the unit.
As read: **48** %
